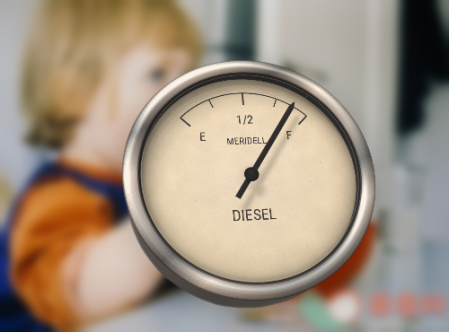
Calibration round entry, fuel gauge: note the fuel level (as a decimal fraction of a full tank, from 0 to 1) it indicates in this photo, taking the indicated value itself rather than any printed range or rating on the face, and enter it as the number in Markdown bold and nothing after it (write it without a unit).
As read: **0.875**
